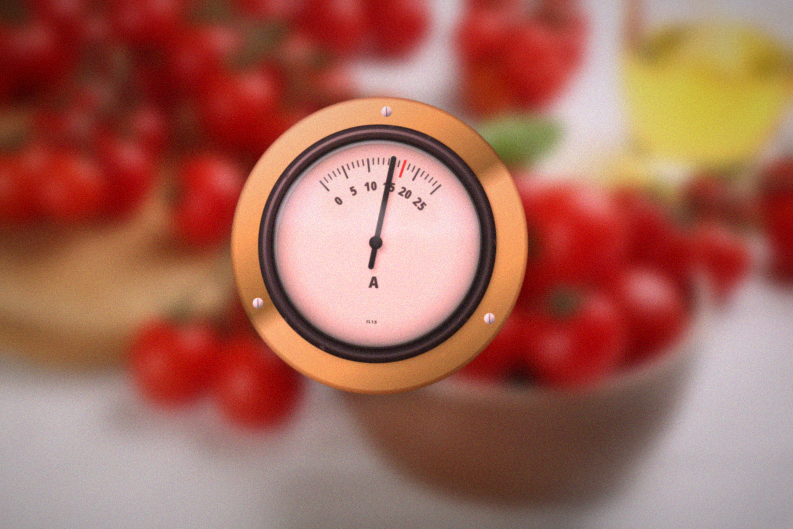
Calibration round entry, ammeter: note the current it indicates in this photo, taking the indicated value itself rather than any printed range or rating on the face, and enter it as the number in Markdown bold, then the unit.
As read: **15** A
